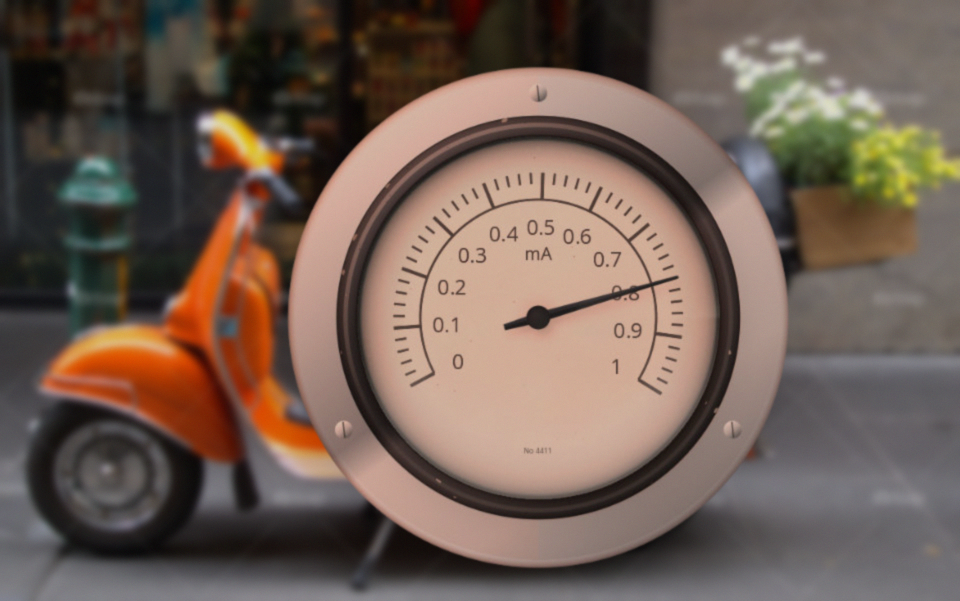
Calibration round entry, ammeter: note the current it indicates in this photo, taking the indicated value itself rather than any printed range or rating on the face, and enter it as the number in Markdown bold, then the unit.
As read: **0.8** mA
